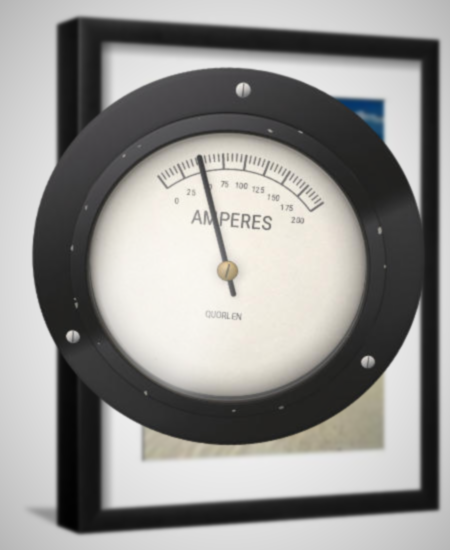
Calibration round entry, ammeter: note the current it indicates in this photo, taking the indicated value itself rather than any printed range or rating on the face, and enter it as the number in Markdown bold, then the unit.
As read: **50** A
